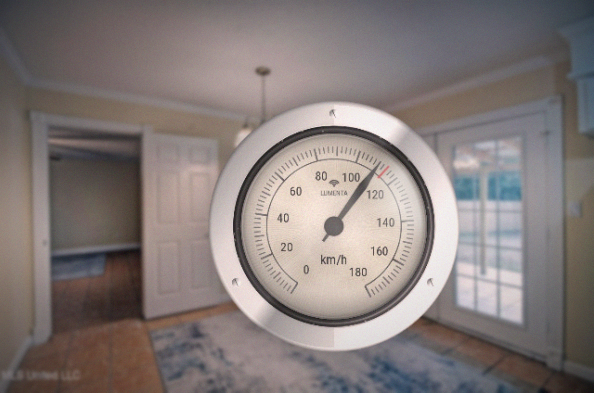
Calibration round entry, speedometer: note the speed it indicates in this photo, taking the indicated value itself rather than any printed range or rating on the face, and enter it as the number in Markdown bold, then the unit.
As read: **110** km/h
